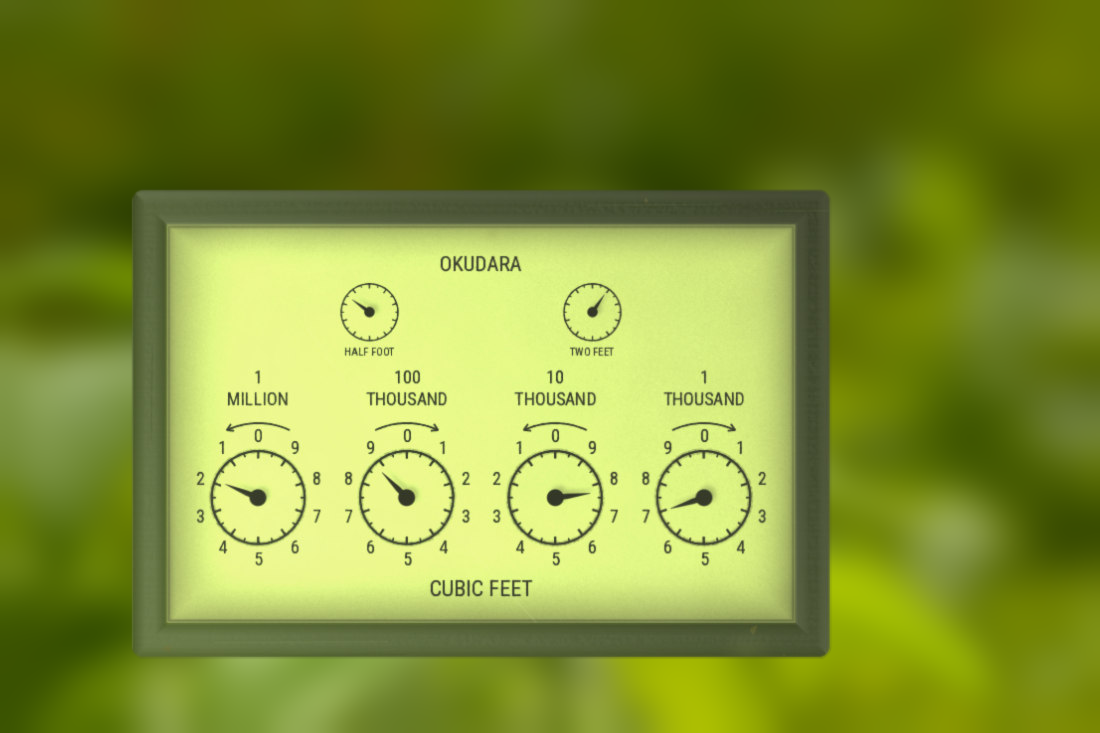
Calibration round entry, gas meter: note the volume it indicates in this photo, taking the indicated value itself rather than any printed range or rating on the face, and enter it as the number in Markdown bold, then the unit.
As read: **187700** ft³
